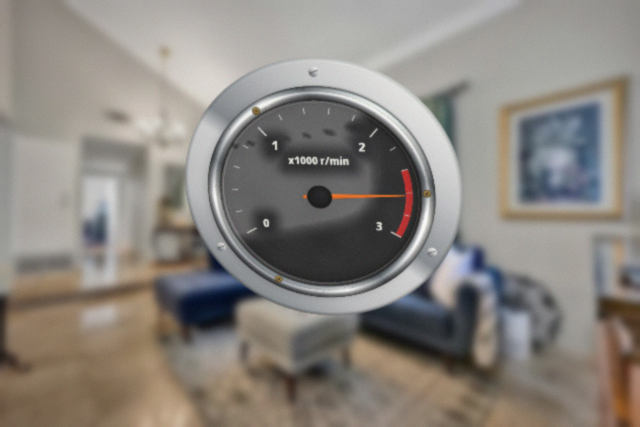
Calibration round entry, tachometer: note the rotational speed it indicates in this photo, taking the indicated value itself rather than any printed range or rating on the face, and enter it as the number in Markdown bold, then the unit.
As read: **2600** rpm
